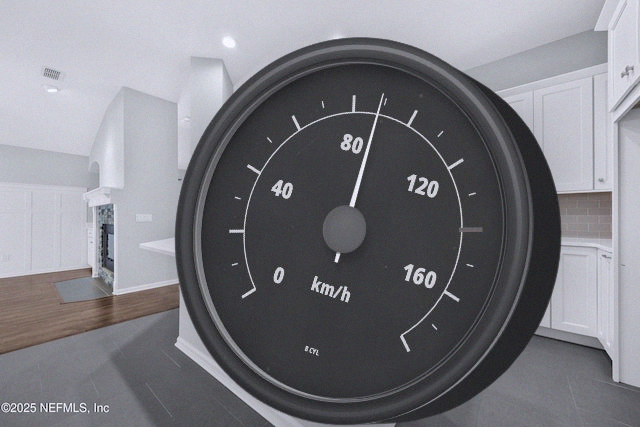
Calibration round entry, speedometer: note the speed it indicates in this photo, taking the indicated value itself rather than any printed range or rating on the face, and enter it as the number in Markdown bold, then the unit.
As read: **90** km/h
